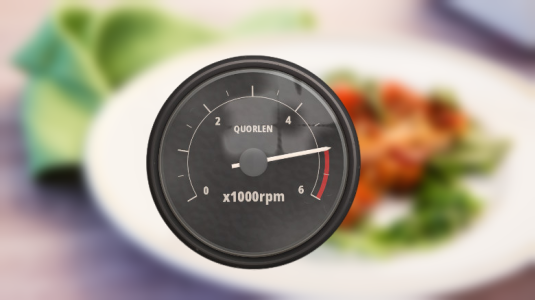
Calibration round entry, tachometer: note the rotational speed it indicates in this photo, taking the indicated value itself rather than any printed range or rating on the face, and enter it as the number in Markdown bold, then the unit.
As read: **5000** rpm
